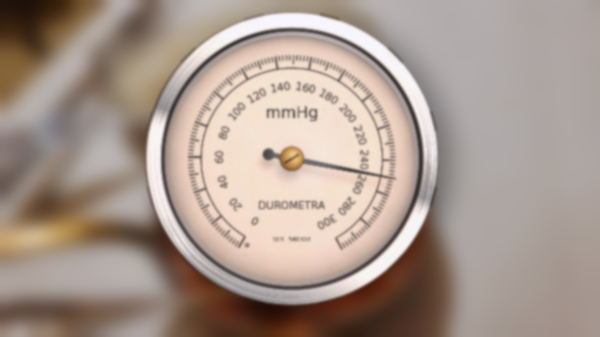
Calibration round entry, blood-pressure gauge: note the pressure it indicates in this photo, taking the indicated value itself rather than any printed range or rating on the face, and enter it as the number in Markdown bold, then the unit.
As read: **250** mmHg
